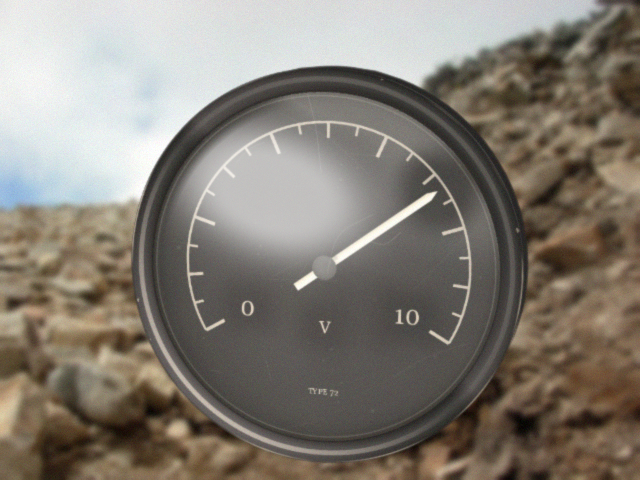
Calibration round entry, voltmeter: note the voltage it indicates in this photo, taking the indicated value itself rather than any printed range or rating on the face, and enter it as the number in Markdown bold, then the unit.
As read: **7.25** V
